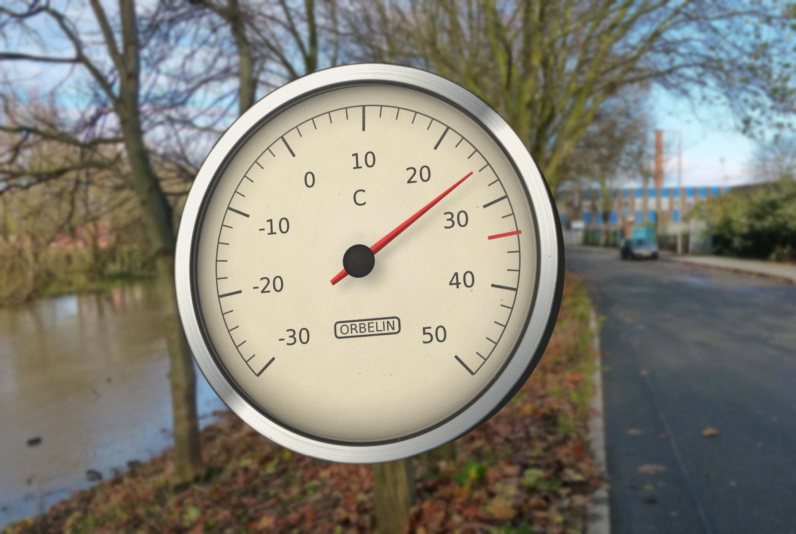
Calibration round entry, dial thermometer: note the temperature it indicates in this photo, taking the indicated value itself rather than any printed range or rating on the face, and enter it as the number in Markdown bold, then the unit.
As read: **26** °C
